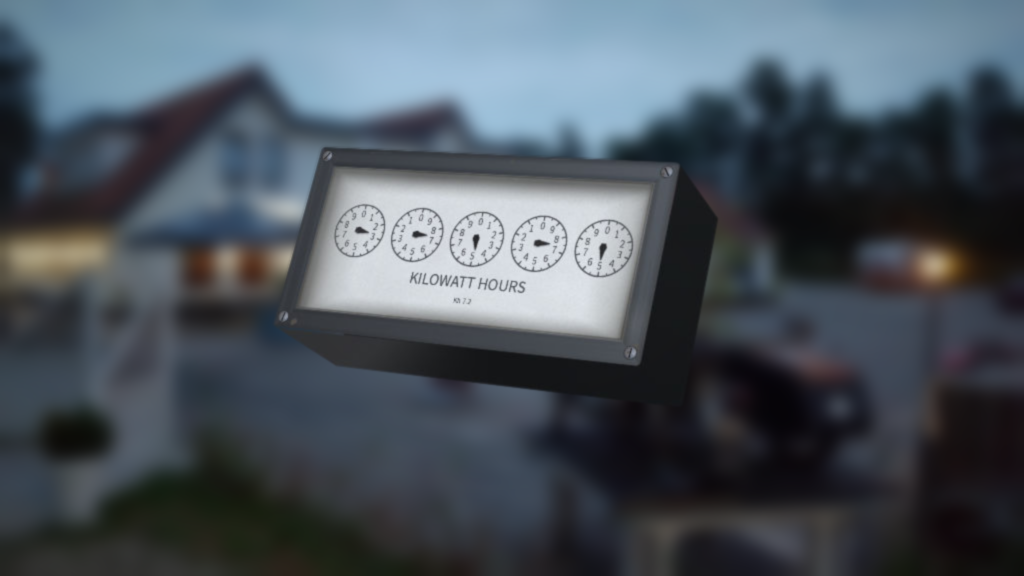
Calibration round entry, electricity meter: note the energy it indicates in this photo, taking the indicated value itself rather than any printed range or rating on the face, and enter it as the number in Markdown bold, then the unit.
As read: **27475** kWh
